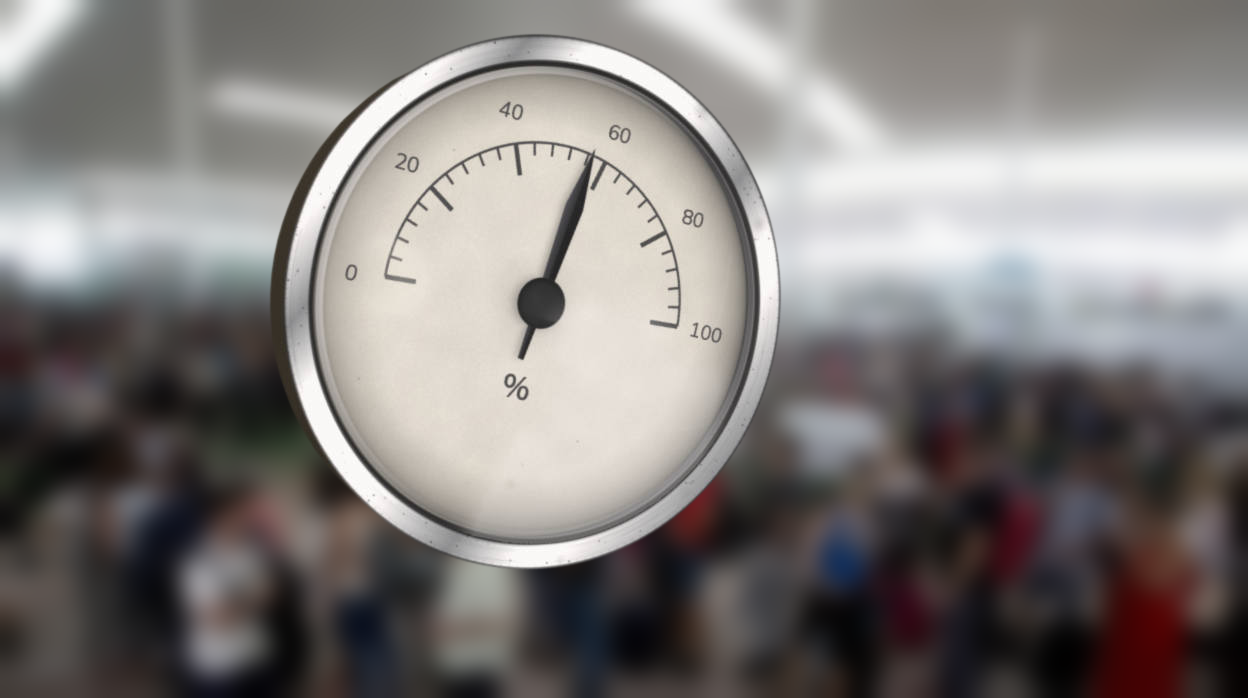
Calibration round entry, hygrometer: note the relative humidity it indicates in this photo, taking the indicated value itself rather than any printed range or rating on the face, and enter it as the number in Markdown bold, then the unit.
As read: **56** %
